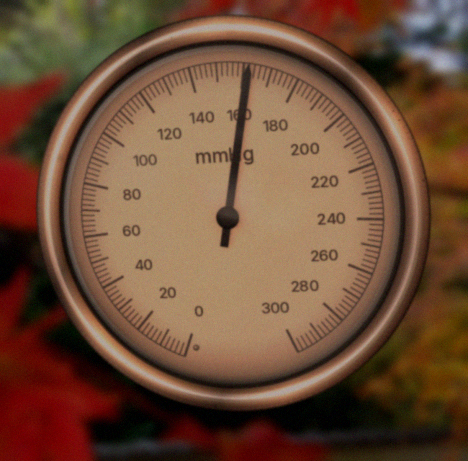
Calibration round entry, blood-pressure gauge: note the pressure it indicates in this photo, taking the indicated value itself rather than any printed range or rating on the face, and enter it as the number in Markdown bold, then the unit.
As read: **162** mmHg
